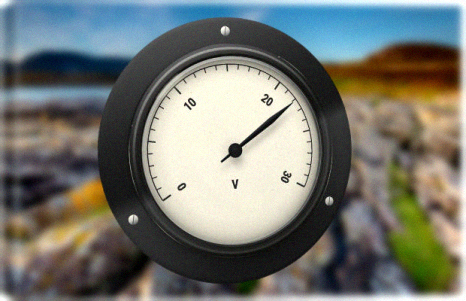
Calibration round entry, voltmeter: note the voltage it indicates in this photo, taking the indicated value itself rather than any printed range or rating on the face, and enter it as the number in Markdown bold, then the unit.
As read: **22** V
